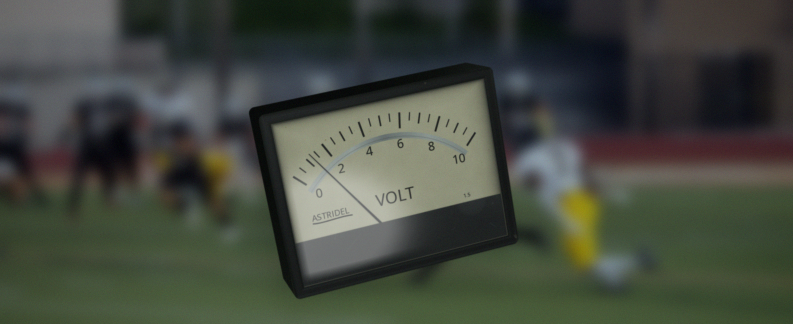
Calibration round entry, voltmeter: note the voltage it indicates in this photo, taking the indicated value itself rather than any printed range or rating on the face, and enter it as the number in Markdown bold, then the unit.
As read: **1.25** V
